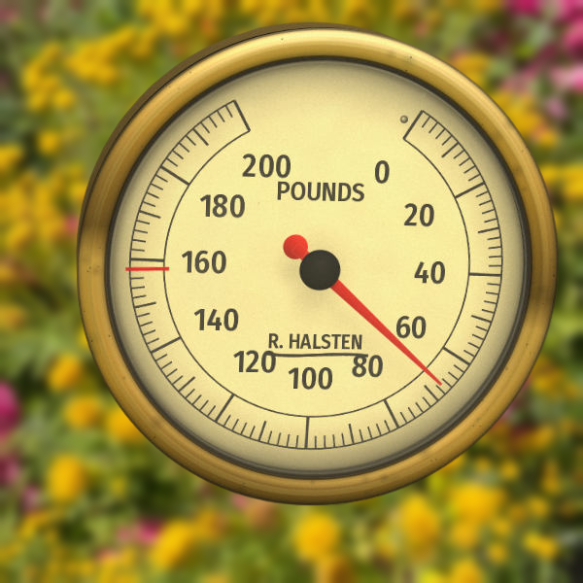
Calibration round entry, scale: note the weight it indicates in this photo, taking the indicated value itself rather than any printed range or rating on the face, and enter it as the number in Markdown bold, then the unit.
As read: **67** lb
